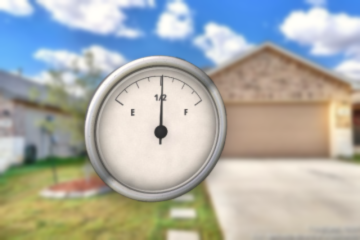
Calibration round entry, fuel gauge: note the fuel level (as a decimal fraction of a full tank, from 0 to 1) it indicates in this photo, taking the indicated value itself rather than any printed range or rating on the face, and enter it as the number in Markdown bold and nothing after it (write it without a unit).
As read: **0.5**
